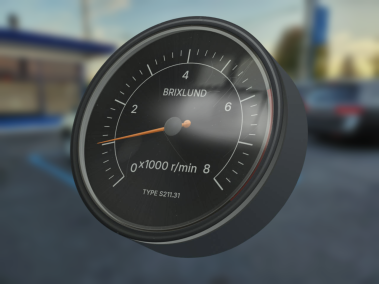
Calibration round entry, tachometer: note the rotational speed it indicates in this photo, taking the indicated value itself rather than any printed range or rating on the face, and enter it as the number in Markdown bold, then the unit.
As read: **1000** rpm
